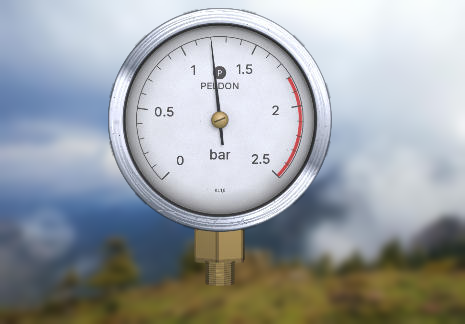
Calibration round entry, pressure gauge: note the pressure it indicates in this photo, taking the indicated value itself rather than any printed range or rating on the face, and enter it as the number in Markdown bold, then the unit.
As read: **1.2** bar
